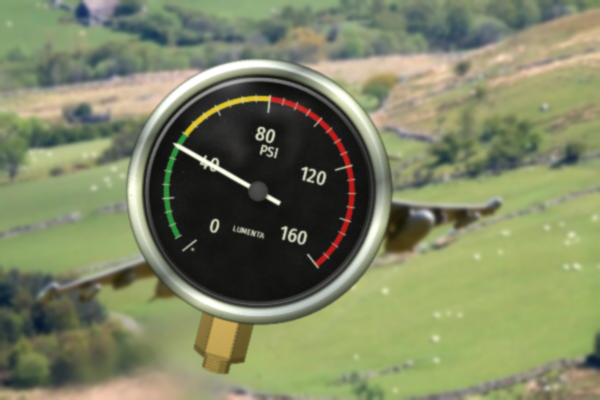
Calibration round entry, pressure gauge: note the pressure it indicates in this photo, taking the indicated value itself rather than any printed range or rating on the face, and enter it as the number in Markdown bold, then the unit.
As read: **40** psi
